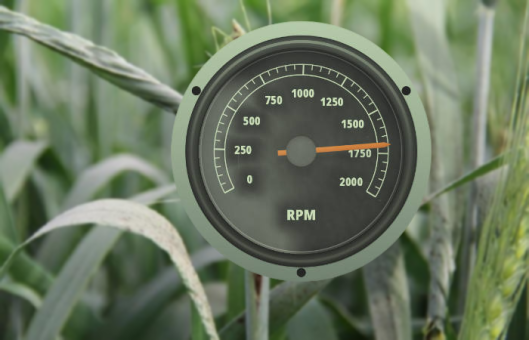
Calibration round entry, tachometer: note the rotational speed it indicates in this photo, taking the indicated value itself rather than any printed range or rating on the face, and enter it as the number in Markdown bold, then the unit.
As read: **1700** rpm
